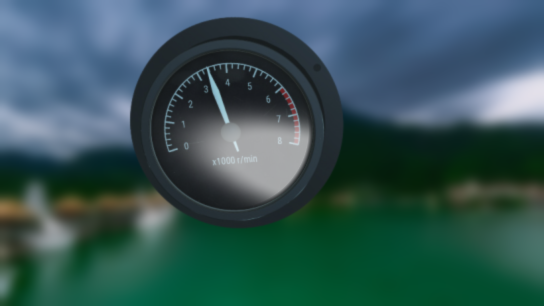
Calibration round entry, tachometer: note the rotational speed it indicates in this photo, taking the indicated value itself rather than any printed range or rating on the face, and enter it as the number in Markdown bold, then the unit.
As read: **3400** rpm
